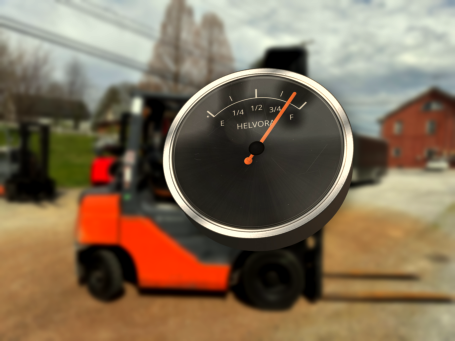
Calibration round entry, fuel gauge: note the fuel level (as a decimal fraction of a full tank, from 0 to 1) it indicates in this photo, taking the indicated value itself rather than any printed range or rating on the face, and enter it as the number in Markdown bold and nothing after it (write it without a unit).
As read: **0.875**
